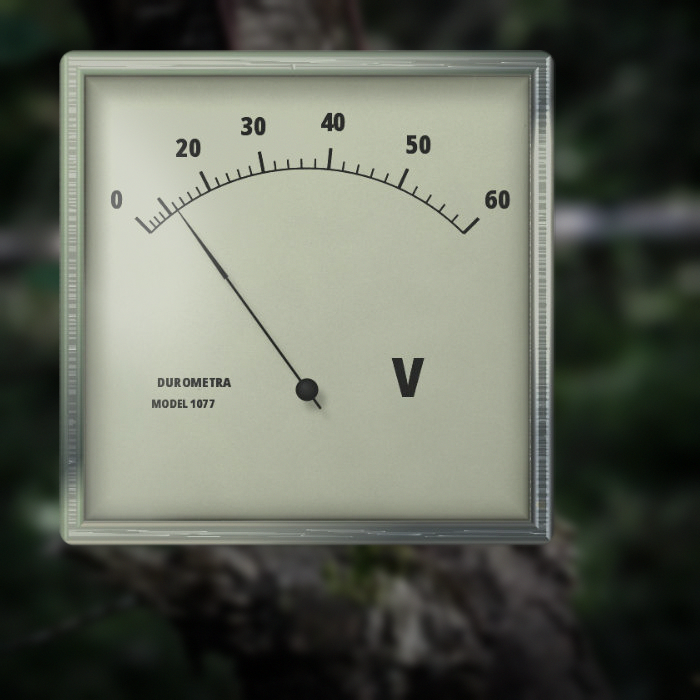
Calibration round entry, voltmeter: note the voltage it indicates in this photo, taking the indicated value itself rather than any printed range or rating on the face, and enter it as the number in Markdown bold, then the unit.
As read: **12** V
